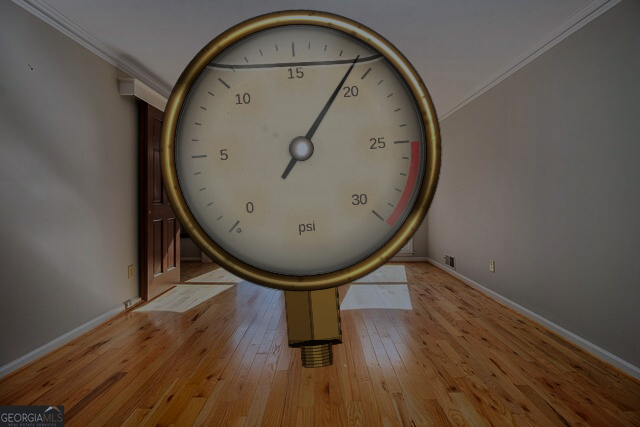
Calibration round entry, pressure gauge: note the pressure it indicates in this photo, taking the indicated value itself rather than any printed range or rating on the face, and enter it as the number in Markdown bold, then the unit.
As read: **19** psi
